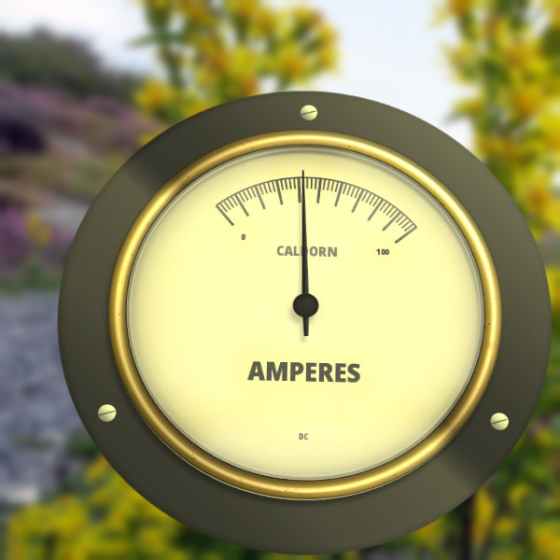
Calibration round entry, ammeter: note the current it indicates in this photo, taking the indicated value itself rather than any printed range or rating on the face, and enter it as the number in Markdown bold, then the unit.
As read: **42** A
